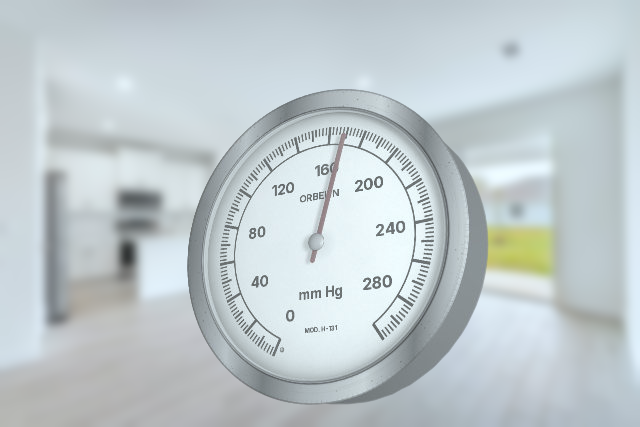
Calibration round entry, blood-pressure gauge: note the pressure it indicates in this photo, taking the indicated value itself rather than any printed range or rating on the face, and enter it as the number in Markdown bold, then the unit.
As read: **170** mmHg
